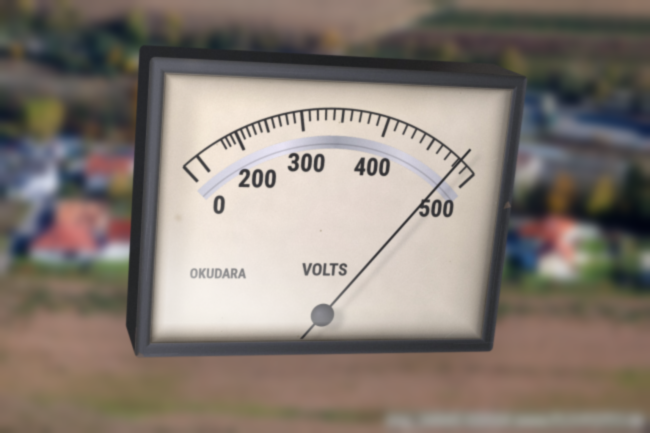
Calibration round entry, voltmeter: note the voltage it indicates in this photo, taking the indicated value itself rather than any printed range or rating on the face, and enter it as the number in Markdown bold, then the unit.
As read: **480** V
